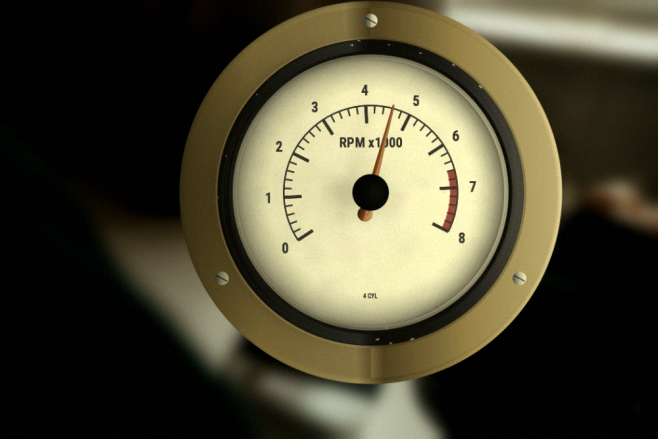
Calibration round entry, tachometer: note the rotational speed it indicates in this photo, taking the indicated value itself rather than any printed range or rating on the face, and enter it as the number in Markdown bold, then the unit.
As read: **4600** rpm
